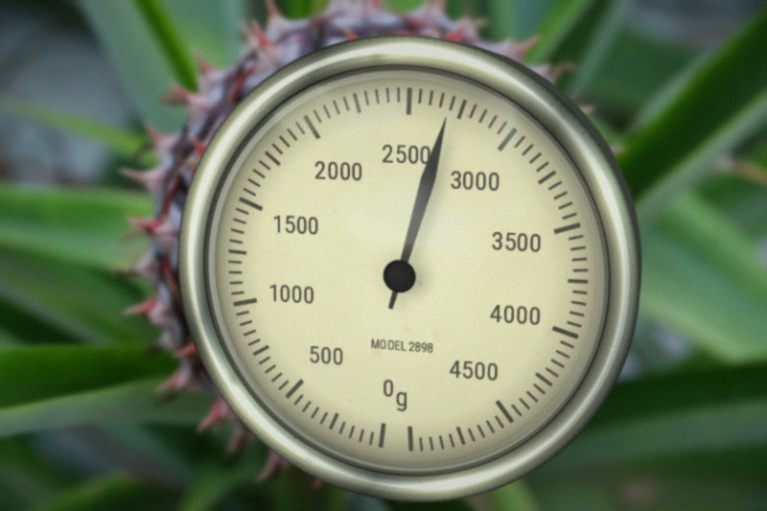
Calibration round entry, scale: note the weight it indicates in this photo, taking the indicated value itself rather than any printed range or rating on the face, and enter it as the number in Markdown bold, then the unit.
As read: **2700** g
